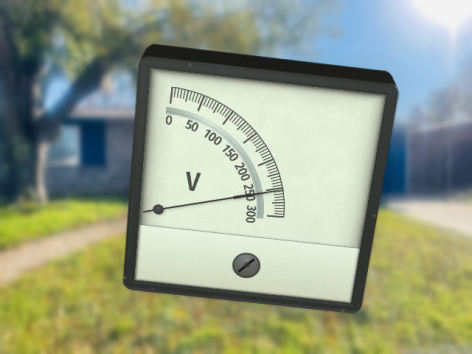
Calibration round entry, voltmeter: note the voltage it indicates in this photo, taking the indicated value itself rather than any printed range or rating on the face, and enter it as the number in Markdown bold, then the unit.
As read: **250** V
